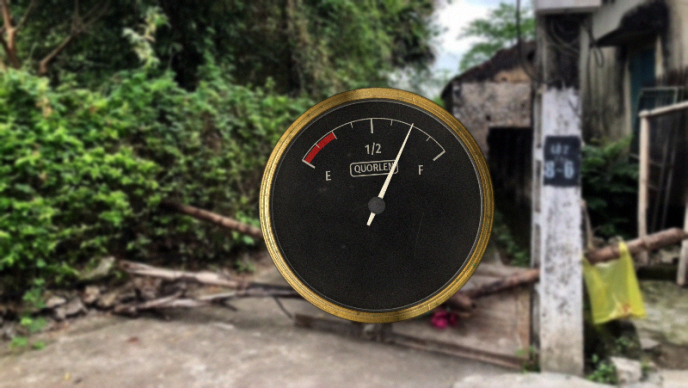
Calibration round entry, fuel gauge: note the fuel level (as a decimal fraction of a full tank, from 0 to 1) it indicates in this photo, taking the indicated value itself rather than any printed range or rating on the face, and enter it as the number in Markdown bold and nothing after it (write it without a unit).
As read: **0.75**
